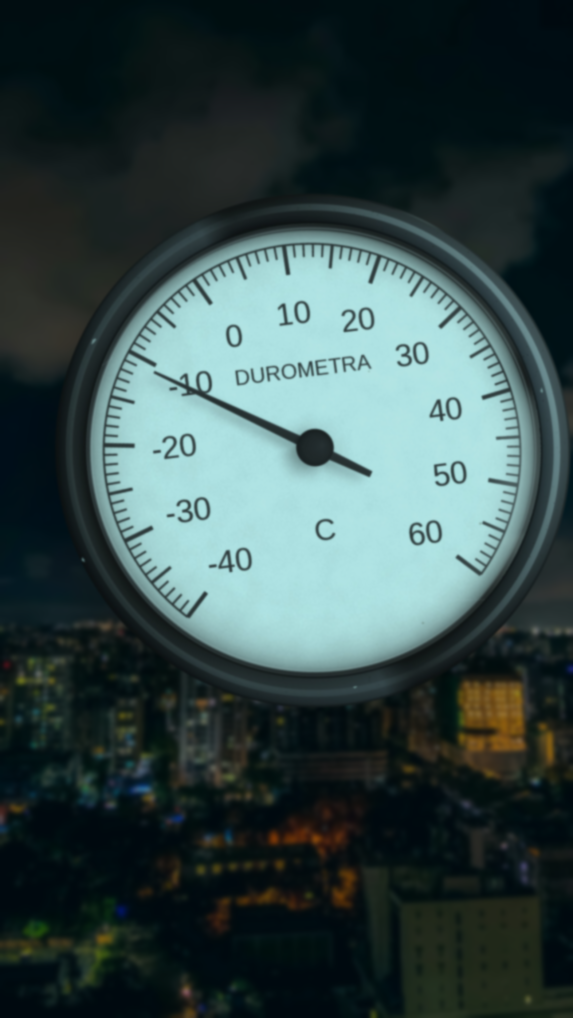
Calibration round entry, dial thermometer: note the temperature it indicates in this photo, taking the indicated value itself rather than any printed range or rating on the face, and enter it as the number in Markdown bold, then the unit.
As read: **-11** °C
